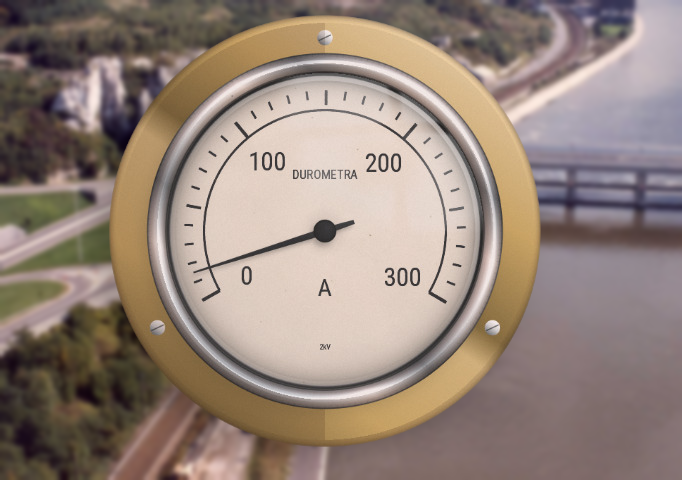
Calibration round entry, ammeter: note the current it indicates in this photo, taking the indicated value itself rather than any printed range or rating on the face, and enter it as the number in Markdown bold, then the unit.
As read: **15** A
